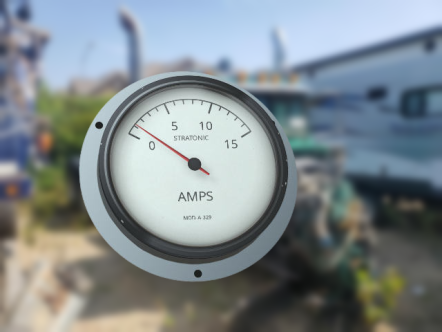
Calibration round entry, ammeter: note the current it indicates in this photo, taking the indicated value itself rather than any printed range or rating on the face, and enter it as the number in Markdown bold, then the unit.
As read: **1** A
